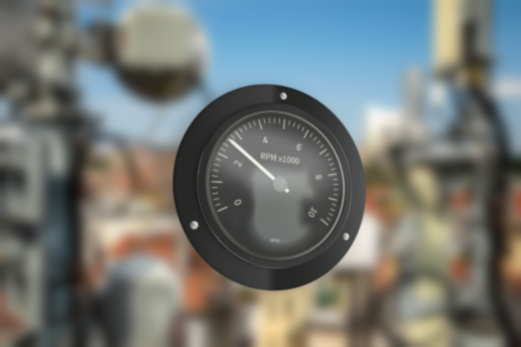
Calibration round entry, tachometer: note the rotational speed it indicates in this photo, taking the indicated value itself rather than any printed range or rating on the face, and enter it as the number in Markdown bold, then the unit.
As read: **2600** rpm
